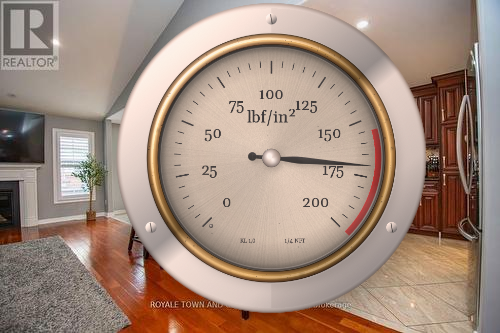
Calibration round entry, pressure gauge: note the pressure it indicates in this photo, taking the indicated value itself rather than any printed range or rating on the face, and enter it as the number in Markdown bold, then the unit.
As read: **170** psi
